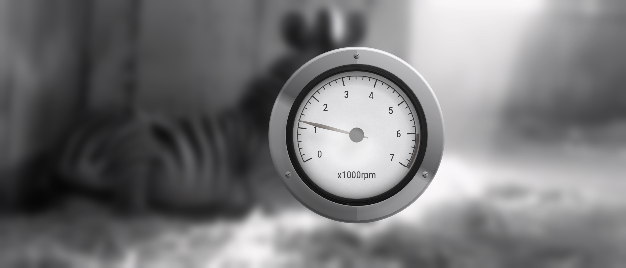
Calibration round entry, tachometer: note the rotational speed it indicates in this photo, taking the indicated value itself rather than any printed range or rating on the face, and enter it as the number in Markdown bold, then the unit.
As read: **1200** rpm
